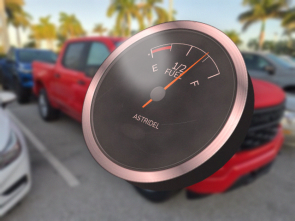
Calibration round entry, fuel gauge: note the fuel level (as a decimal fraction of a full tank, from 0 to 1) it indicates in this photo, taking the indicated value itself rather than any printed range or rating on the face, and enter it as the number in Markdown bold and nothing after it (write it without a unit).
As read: **0.75**
